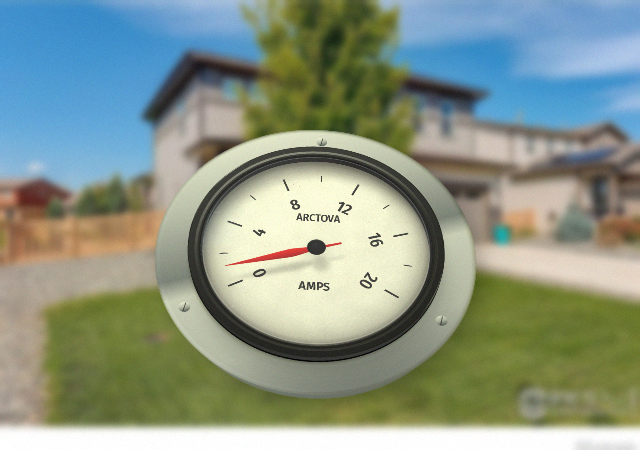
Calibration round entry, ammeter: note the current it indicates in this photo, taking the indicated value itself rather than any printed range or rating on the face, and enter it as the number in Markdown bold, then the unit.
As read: **1** A
